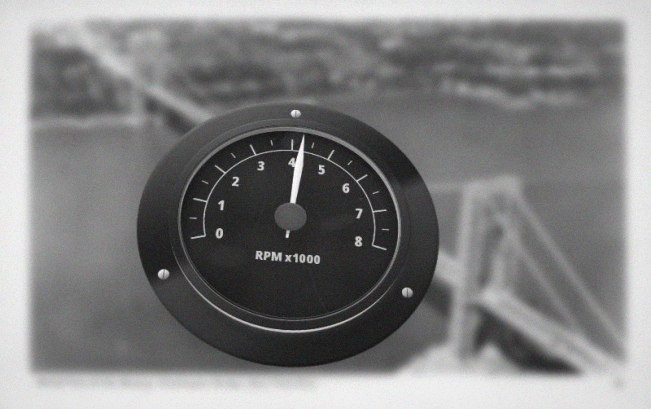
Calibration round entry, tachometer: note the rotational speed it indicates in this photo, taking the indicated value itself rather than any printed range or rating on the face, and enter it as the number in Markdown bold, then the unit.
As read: **4250** rpm
